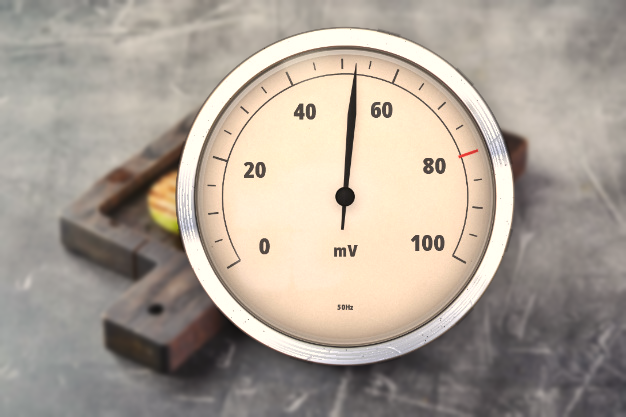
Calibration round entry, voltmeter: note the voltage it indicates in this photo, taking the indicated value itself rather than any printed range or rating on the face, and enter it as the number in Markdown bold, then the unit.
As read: **52.5** mV
